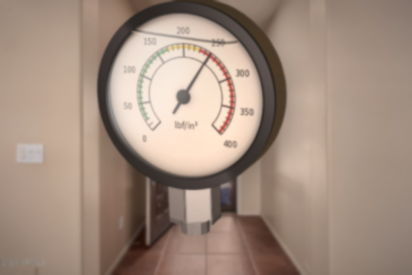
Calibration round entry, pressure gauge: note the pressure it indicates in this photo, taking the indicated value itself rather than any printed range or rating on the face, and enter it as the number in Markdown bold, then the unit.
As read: **250** psi
